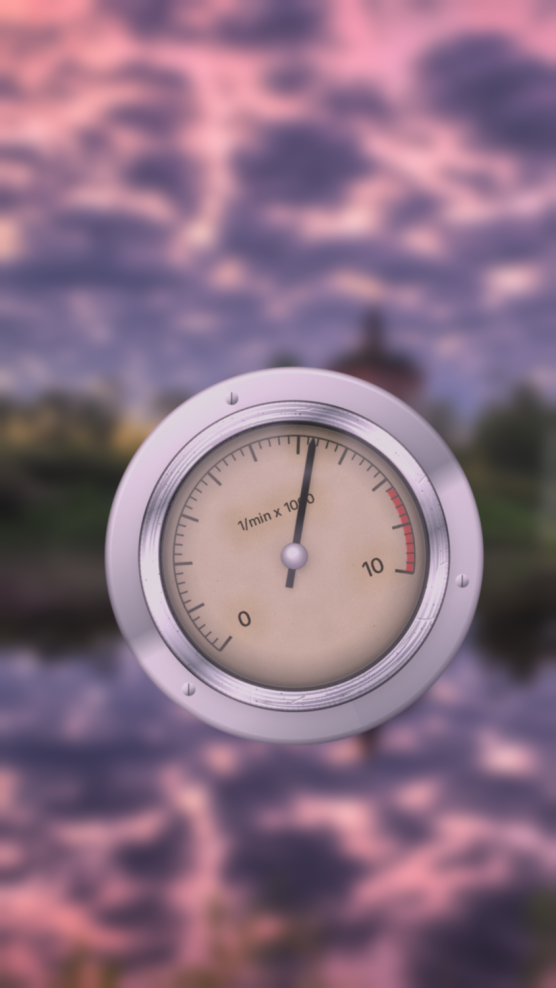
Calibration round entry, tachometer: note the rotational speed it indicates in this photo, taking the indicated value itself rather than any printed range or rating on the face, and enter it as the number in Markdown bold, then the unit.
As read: **6300** rpm
